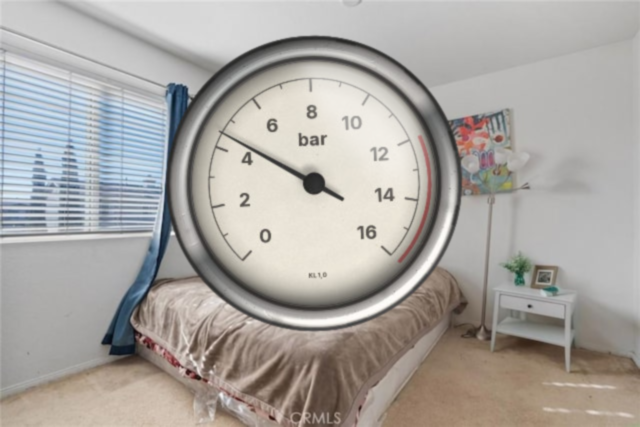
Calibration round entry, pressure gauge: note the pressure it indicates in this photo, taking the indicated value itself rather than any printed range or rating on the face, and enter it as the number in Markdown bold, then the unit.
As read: **4.5** bar
